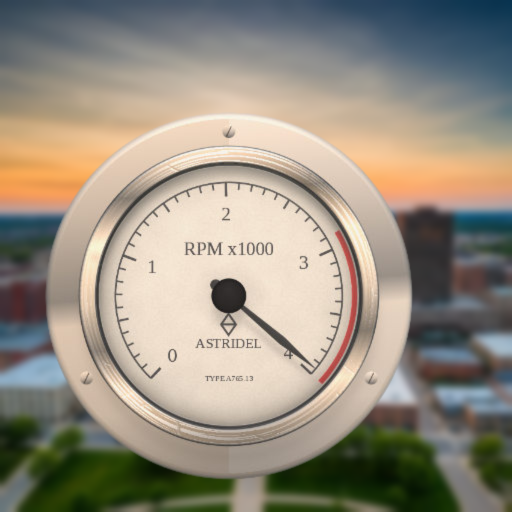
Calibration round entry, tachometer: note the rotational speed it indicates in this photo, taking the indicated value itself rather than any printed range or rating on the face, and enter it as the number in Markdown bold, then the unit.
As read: **3950** rpm
